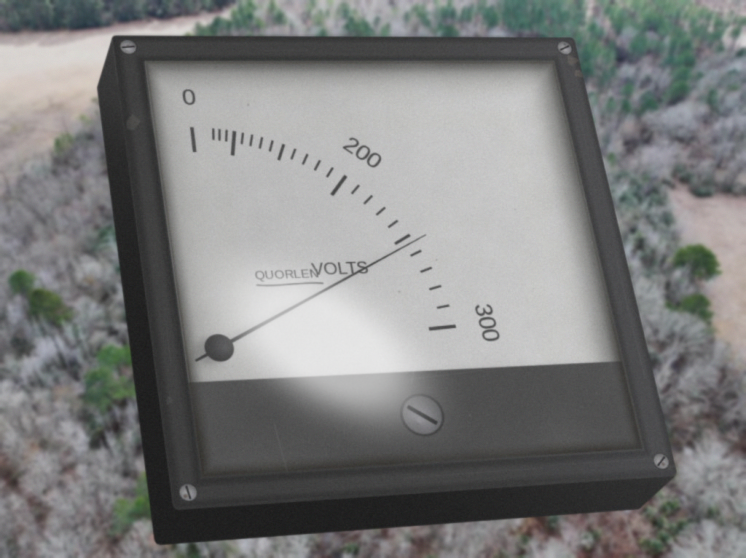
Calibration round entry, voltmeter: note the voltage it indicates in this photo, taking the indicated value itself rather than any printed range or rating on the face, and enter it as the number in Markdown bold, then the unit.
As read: **255** V
